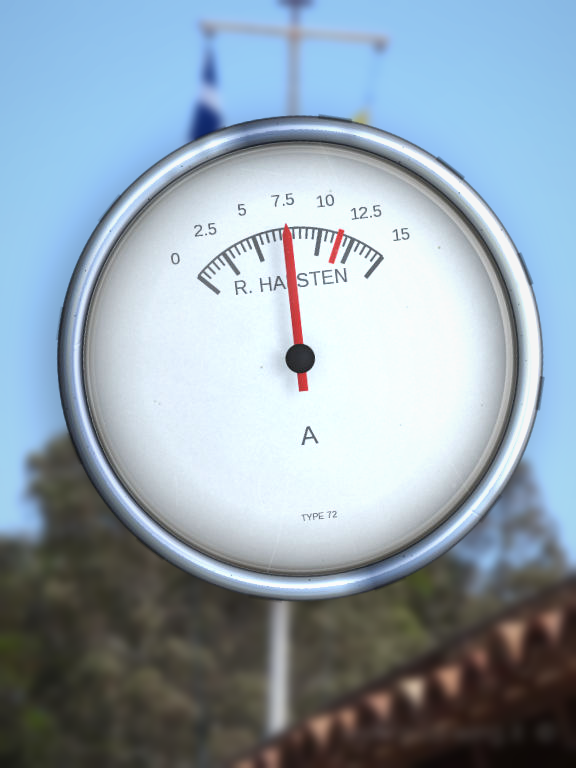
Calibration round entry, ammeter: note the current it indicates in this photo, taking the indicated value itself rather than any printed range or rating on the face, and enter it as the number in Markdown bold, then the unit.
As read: **7.5** A
